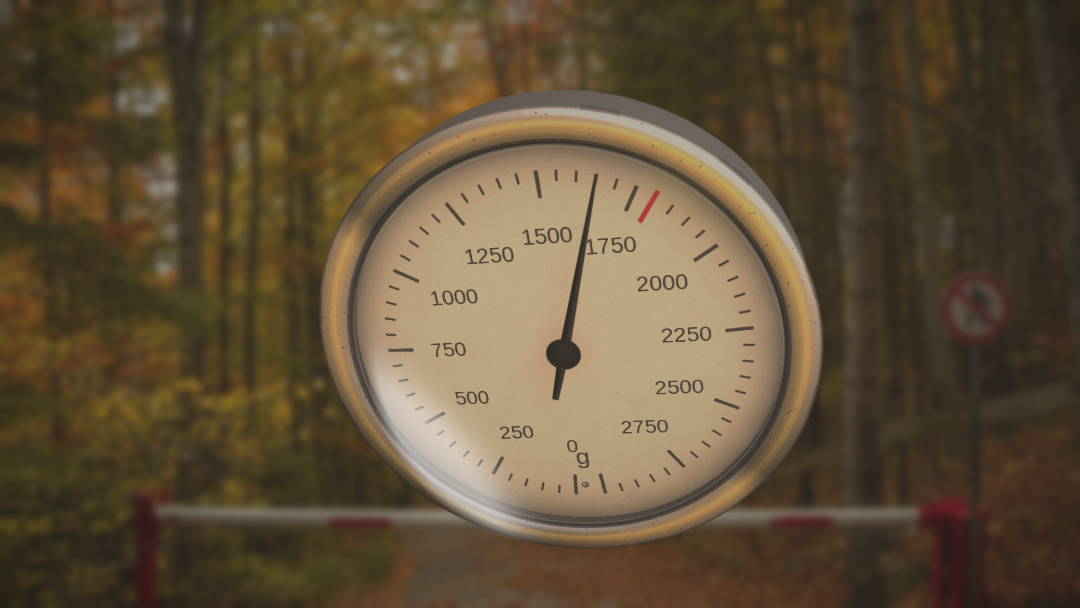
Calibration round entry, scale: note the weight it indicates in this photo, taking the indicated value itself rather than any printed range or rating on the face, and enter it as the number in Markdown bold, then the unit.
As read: **1650** g
